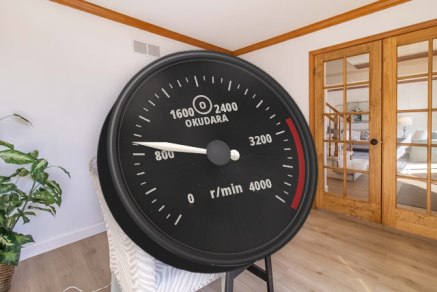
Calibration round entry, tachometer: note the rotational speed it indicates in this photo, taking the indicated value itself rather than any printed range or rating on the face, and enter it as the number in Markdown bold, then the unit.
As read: **900** rpm
